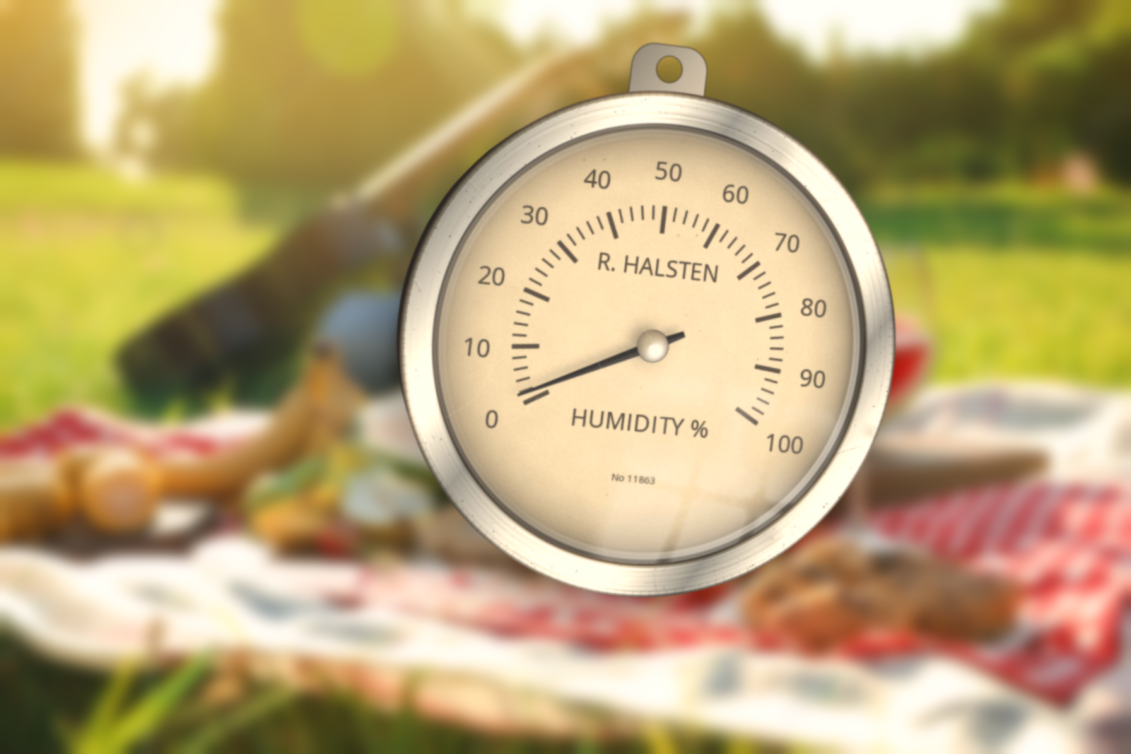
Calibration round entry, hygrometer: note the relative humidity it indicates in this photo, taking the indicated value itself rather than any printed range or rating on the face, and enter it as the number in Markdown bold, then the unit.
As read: **2** %
